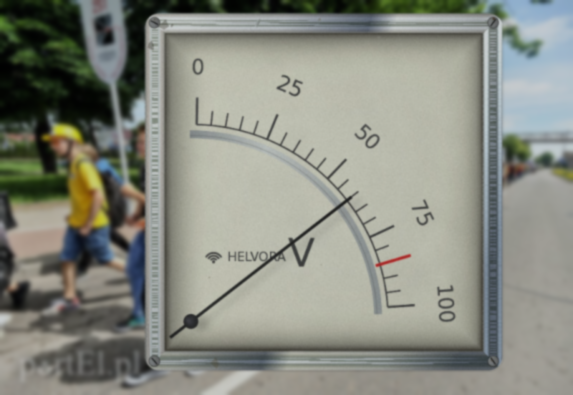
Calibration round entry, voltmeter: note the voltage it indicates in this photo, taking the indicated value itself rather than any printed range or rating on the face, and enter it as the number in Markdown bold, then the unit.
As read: **60** V
